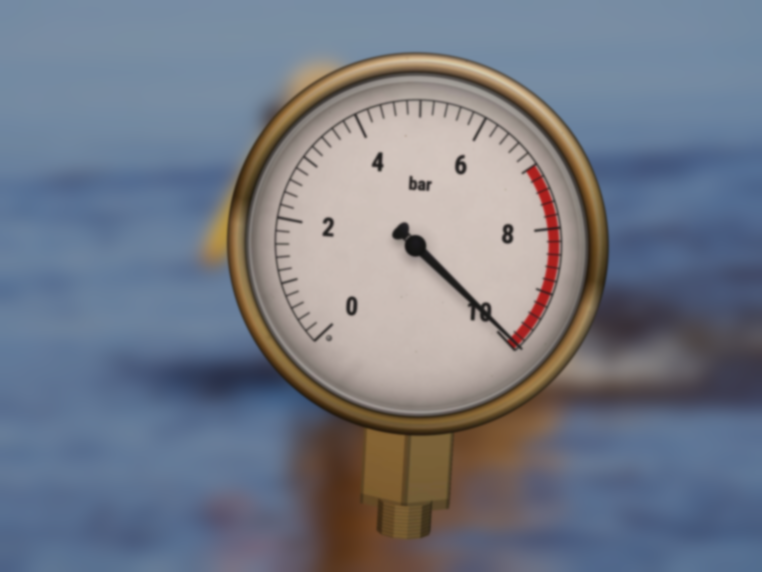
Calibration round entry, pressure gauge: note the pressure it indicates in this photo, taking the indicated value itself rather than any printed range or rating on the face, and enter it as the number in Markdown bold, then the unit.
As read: **9.9** bar
